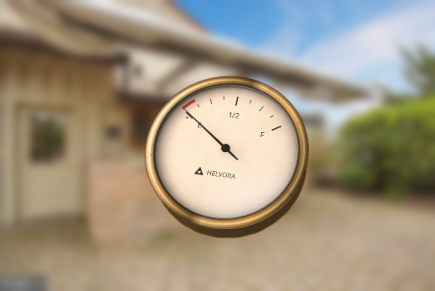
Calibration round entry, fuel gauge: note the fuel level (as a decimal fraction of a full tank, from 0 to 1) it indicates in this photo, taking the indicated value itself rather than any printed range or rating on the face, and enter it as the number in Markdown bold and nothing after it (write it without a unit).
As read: **0**
